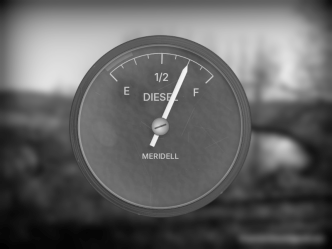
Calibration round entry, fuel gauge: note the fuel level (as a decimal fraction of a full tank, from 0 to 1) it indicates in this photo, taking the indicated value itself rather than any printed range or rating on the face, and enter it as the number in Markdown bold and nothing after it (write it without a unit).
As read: **0.75**
